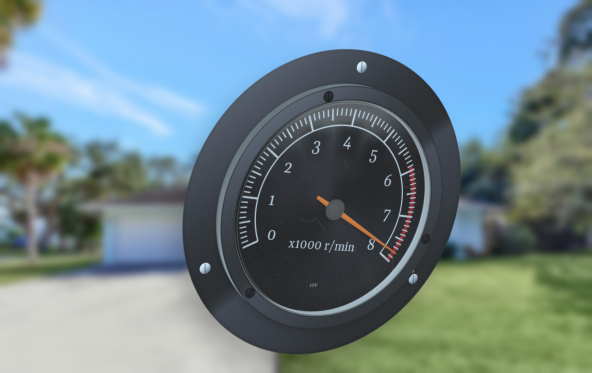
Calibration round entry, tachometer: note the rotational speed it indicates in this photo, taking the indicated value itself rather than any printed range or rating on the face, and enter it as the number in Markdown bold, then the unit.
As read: **7800** rpm
